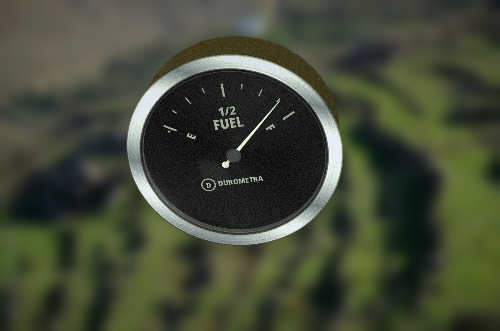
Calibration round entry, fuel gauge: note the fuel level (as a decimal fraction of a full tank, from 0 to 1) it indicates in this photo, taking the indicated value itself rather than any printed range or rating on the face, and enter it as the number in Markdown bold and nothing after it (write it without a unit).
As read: **0.875**
